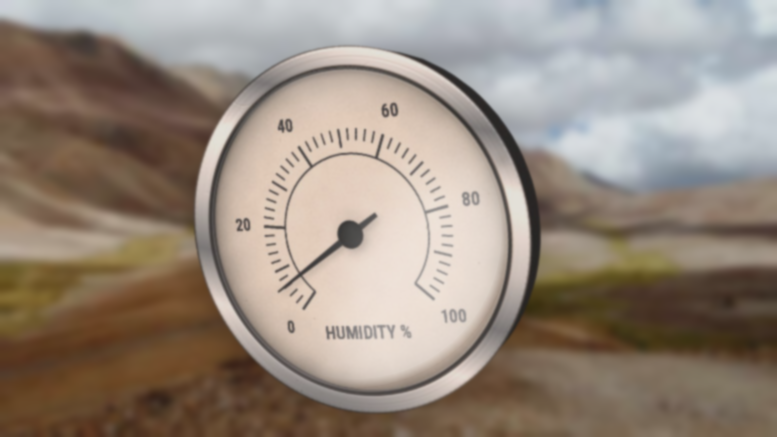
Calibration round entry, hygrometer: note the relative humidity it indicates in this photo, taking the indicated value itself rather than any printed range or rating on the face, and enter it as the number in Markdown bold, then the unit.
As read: **6** %
